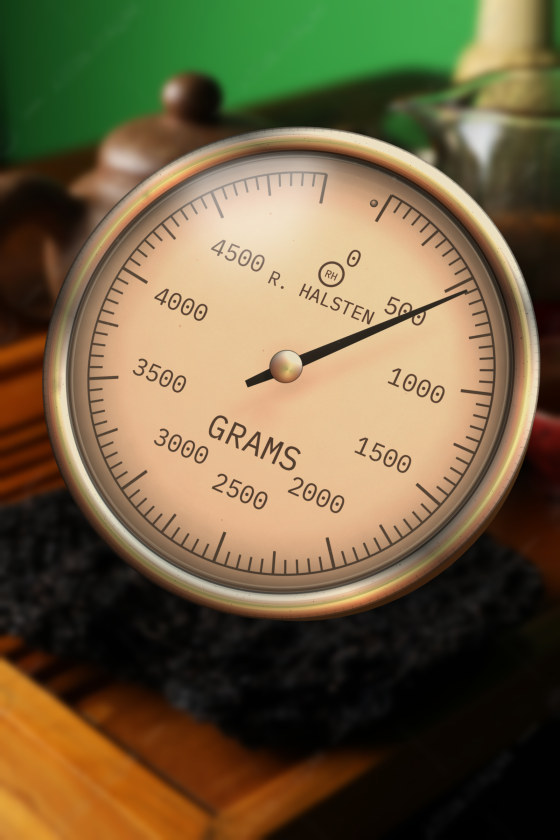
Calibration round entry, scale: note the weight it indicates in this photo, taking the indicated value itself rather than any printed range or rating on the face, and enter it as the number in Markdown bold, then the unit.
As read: **550** g
